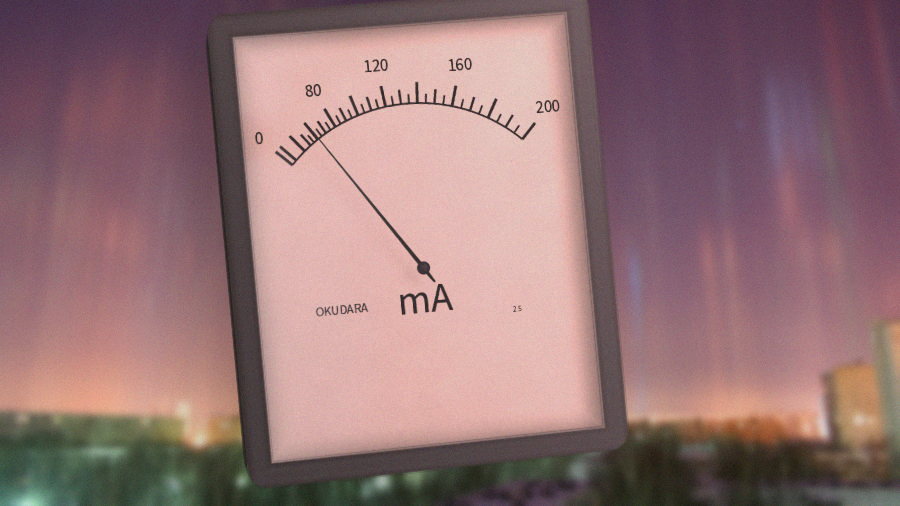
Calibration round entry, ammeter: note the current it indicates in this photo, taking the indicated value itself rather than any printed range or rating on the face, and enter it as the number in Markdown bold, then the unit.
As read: **60** mA
